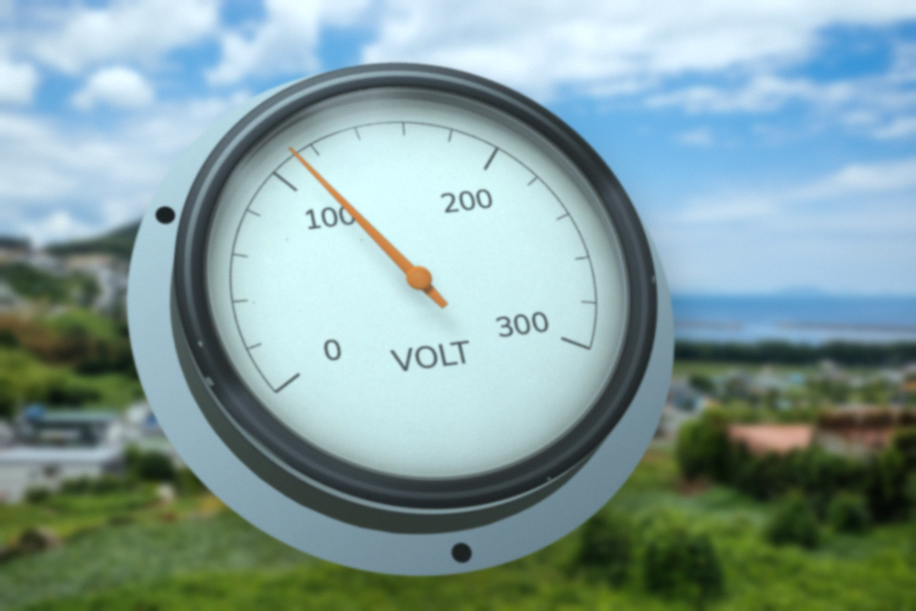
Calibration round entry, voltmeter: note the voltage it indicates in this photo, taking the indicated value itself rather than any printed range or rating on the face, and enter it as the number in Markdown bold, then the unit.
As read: **110** V
